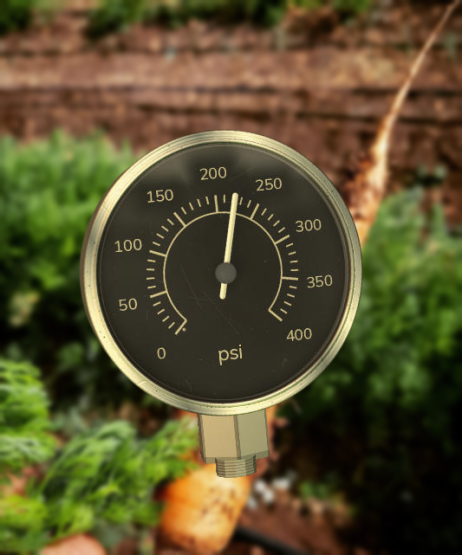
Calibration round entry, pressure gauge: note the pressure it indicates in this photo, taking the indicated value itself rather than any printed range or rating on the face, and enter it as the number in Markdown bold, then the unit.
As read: **220** psi
